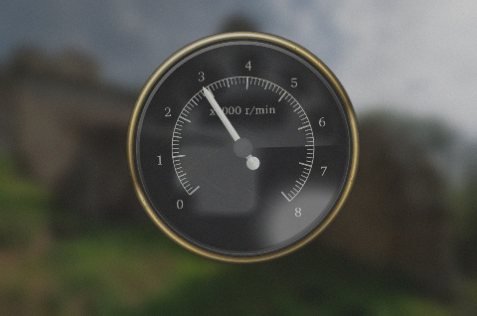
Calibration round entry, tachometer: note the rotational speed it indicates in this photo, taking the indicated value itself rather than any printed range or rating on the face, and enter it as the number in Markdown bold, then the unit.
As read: **2900** rpm
